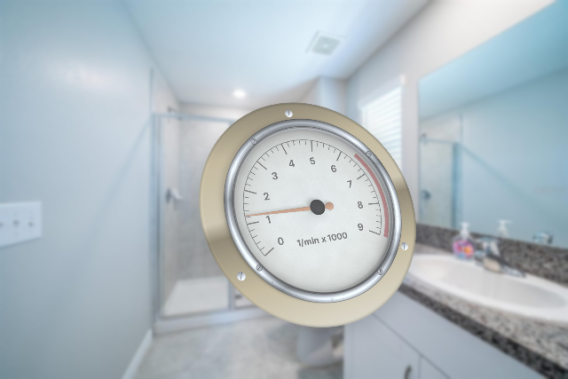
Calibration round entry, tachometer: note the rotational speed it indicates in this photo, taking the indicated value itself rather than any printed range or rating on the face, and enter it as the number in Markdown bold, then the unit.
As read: **1200** rpm
